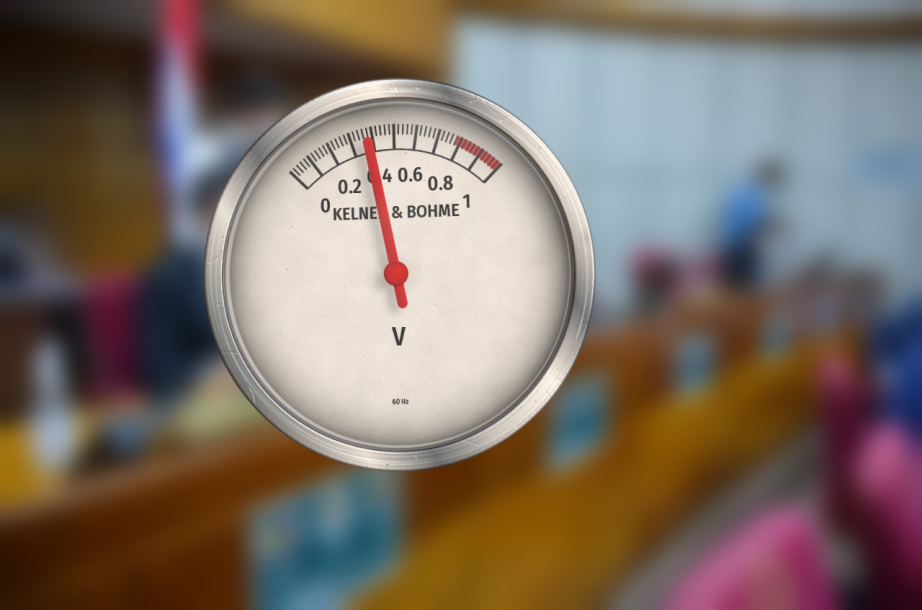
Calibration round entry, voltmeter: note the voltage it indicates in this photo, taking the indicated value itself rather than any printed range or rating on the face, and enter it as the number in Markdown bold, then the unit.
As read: **0.38** V
